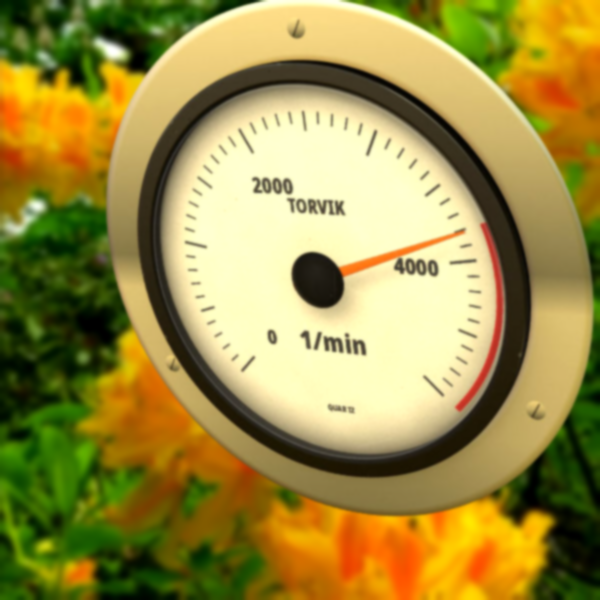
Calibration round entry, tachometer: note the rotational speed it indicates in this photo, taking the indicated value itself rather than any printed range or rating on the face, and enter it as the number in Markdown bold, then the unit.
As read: **3800** rpm
